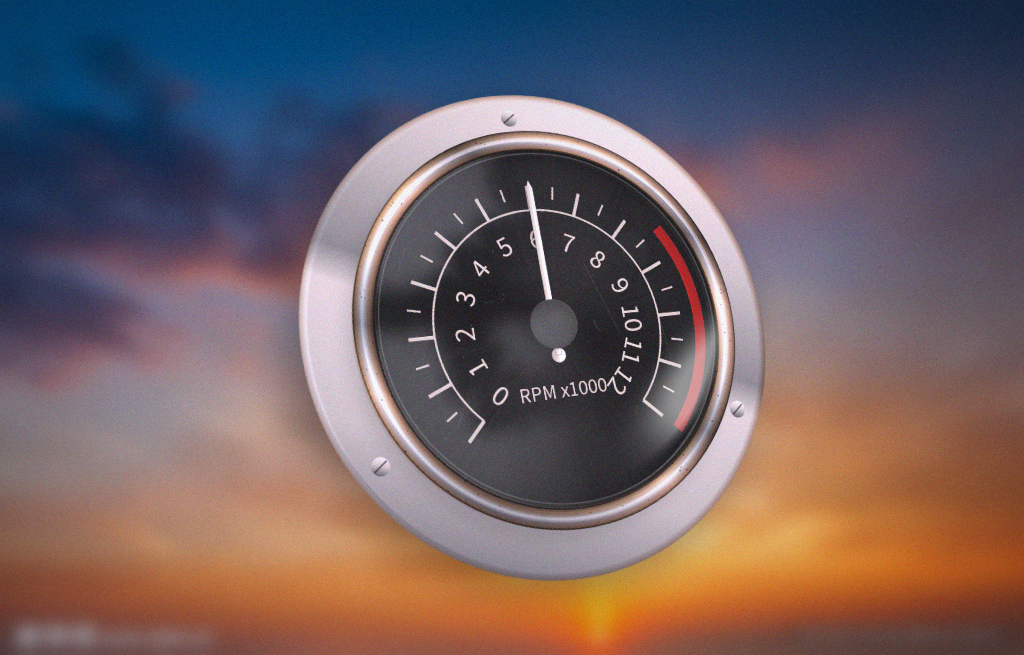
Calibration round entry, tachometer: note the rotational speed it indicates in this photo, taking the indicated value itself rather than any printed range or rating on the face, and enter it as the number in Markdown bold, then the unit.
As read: **6000** rpm
